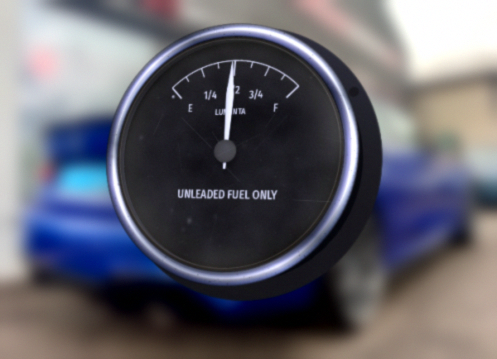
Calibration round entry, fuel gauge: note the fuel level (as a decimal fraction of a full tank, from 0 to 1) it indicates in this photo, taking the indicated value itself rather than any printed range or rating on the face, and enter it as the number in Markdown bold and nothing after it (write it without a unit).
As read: **0.5**
